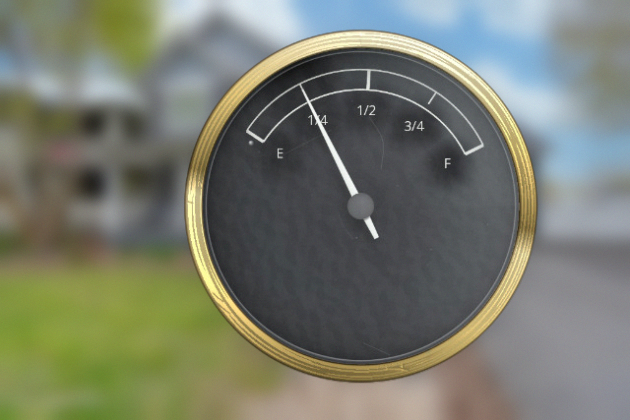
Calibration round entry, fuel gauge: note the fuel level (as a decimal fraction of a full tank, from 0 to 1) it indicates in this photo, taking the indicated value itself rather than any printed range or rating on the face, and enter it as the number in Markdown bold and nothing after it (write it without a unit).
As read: **0.25**
